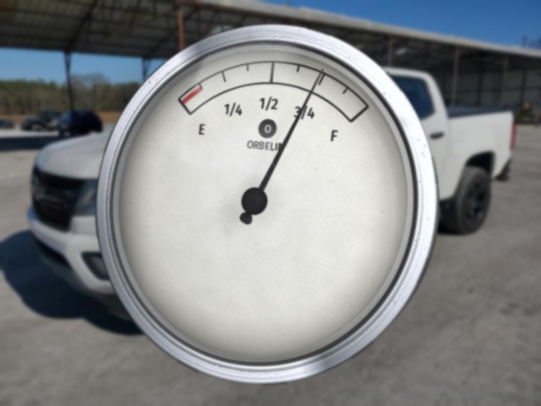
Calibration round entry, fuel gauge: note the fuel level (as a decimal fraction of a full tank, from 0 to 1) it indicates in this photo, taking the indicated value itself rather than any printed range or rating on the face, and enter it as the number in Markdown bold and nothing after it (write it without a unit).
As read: **0.75**
